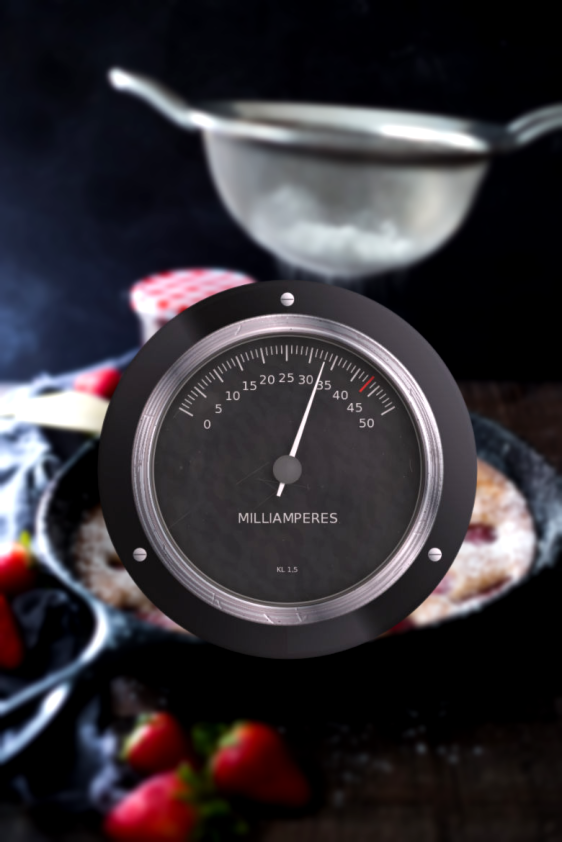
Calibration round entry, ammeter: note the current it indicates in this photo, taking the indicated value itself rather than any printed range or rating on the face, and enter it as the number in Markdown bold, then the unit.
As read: **33** mA
